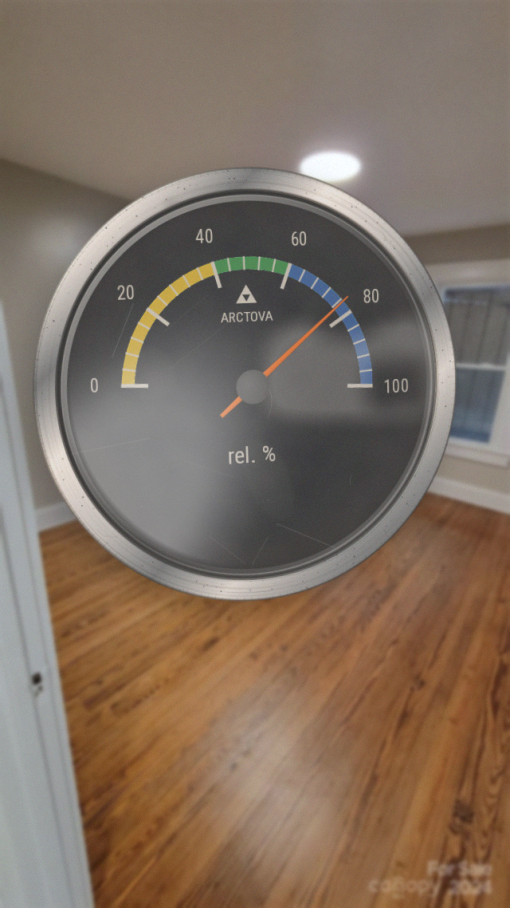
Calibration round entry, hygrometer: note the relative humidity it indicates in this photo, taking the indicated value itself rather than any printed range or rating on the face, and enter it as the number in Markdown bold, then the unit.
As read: **76** %
